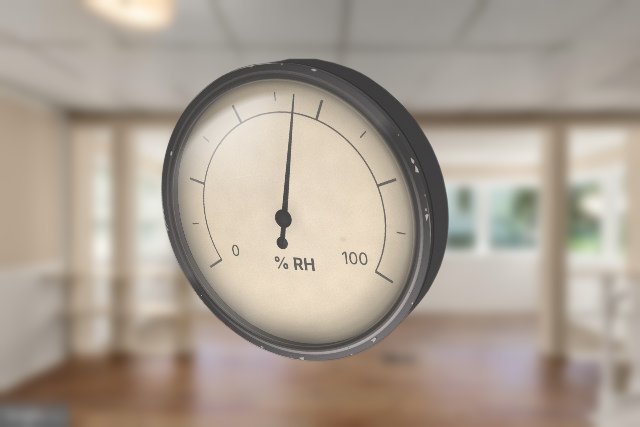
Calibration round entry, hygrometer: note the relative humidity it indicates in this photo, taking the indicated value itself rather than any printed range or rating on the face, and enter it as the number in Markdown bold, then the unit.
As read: **55** %
